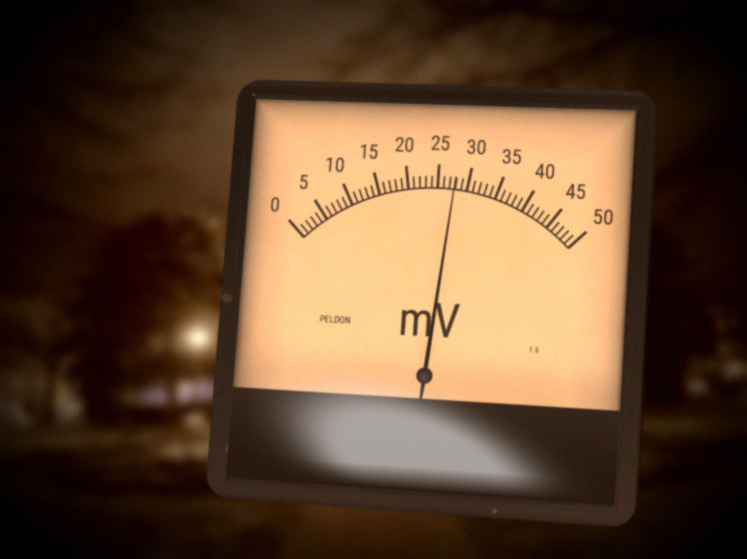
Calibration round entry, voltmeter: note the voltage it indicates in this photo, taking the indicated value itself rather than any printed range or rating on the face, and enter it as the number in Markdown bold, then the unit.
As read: **28** mV
